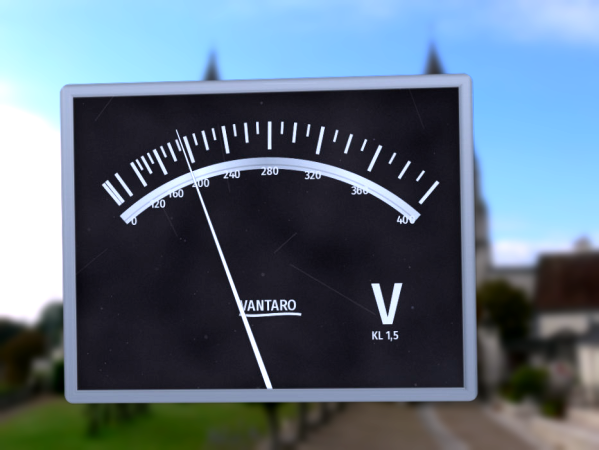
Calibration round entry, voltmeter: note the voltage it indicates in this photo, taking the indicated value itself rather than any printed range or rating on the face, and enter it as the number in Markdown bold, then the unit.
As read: **195** V
